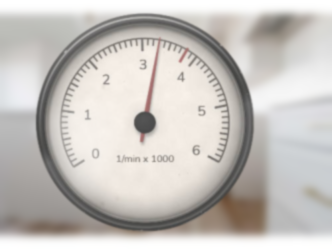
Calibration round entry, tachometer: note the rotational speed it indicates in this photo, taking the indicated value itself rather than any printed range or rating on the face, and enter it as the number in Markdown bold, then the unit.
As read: **3300** rpm
